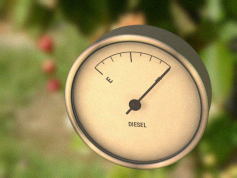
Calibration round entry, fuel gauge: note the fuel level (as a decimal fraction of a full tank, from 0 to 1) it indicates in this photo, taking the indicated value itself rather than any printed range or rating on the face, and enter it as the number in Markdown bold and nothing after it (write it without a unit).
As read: **1**
